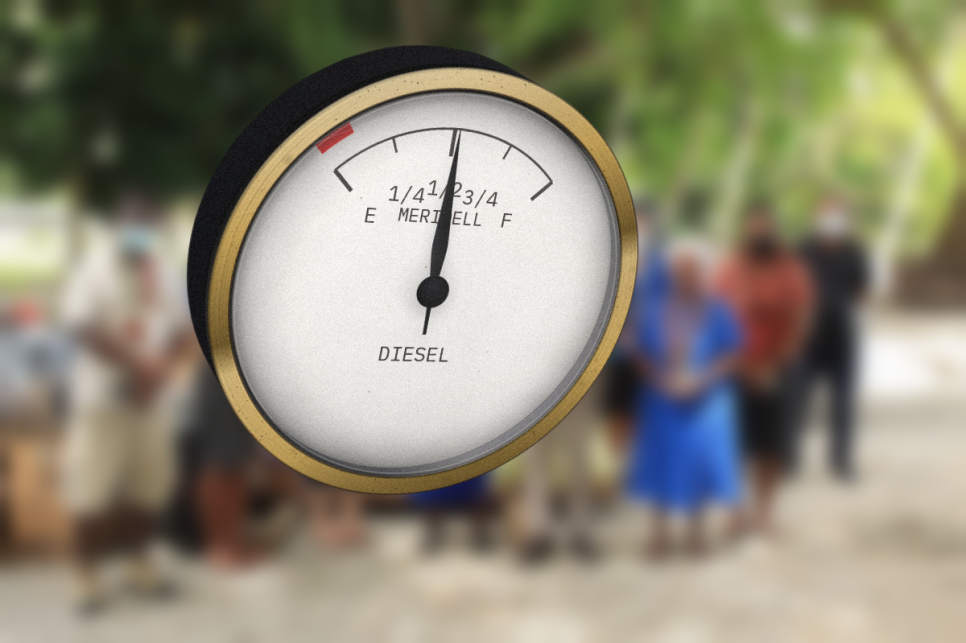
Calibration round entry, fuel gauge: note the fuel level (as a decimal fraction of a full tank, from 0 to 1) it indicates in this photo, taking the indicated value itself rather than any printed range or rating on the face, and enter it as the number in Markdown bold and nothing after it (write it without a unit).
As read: **0.5**
